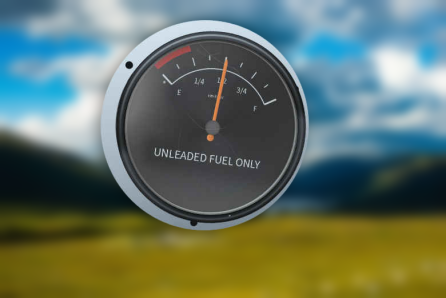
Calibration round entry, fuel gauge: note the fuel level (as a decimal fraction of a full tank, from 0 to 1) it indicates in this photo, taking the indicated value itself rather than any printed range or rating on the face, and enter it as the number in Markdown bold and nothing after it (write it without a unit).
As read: **0.5**
